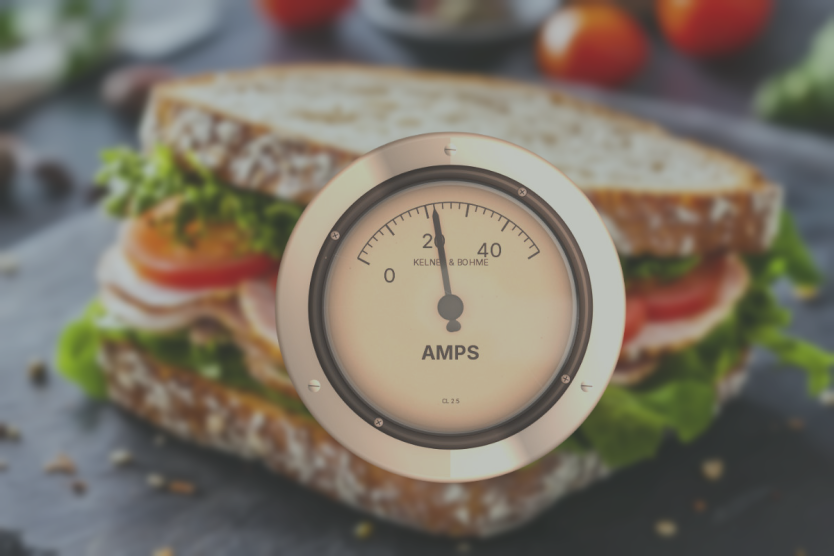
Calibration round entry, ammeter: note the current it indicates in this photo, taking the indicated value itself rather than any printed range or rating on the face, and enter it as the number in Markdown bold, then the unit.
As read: **22** A
